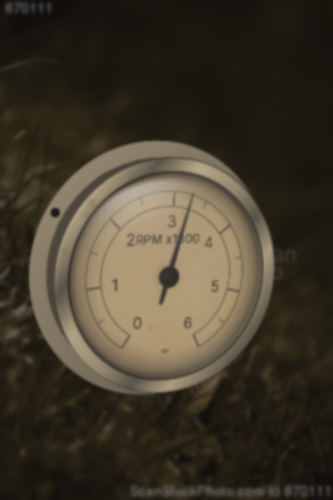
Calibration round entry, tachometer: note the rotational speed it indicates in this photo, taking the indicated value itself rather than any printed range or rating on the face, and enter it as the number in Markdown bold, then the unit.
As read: **3250** rpm
